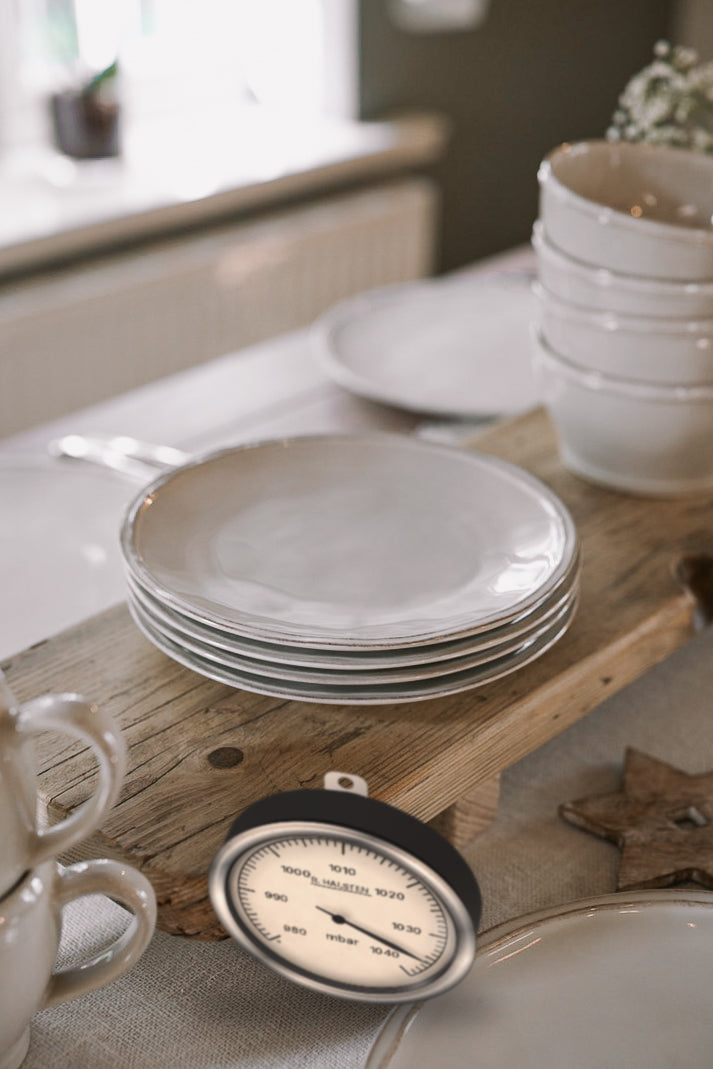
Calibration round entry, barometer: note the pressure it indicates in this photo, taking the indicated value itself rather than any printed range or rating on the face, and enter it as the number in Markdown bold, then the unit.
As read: **1035** mbar
